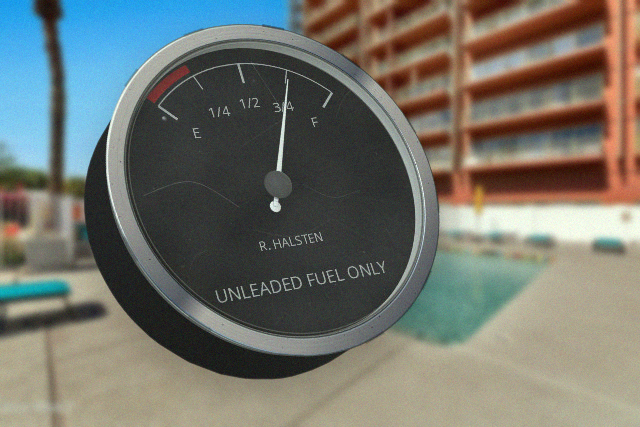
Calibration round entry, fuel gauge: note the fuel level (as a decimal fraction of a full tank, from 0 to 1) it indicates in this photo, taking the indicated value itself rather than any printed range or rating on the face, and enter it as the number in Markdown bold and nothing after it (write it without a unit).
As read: **0.75**
